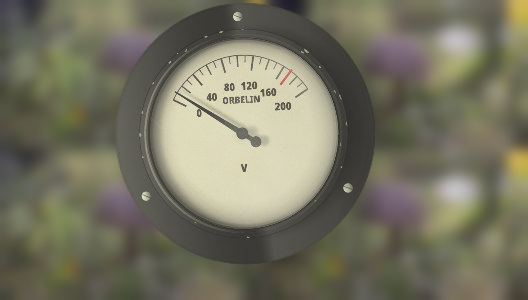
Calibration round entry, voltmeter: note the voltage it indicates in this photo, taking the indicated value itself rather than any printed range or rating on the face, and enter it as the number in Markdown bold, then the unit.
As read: **10** V
